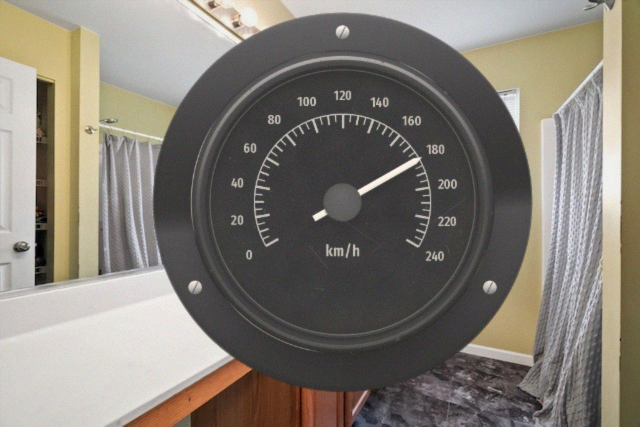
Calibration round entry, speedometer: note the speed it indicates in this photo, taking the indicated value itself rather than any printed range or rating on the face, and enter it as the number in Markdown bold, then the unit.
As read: **180** km/h
